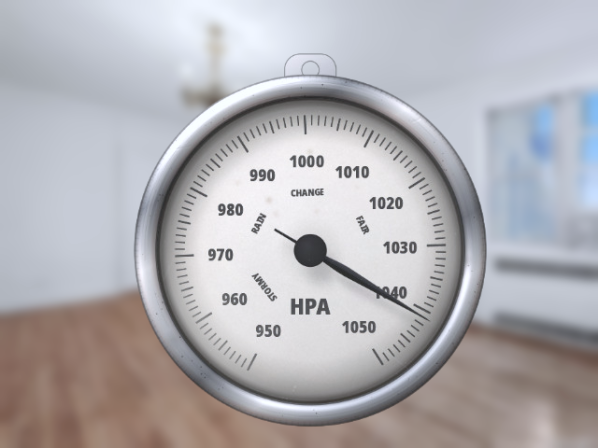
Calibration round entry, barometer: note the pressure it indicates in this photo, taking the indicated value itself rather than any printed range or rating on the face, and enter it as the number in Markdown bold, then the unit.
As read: **1041** hPa
